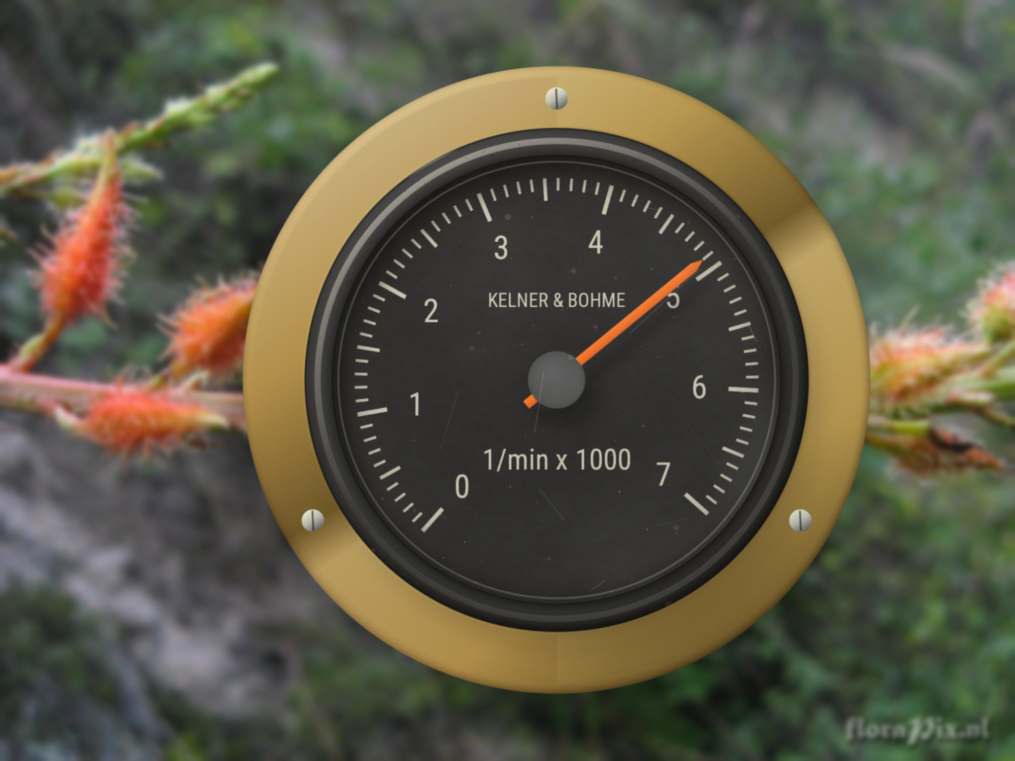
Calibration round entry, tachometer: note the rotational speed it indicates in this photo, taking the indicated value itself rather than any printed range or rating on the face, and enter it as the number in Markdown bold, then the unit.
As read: **4900** rpm
